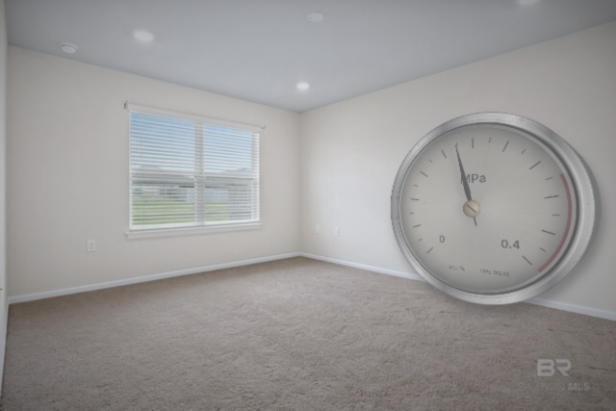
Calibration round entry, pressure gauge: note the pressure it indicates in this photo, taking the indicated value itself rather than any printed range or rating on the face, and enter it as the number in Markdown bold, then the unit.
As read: **0.18** MPa
